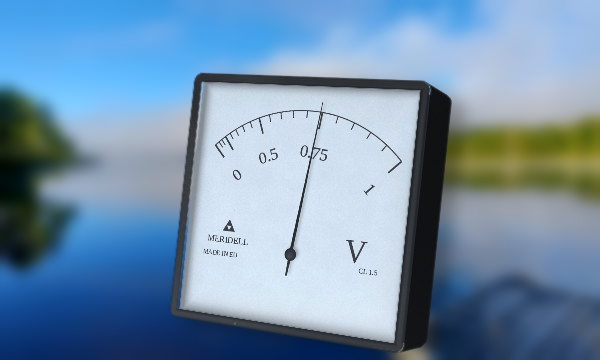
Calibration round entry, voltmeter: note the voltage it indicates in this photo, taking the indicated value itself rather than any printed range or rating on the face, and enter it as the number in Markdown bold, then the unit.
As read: **0.75** V
